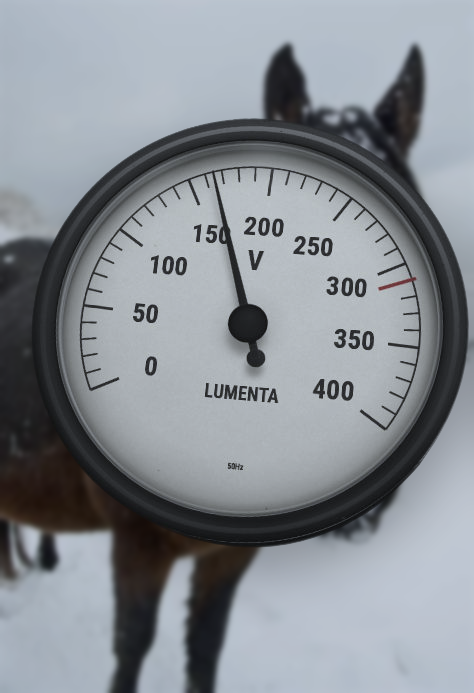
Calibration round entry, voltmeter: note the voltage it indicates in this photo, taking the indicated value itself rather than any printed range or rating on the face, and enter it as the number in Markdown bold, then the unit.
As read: **165** V
